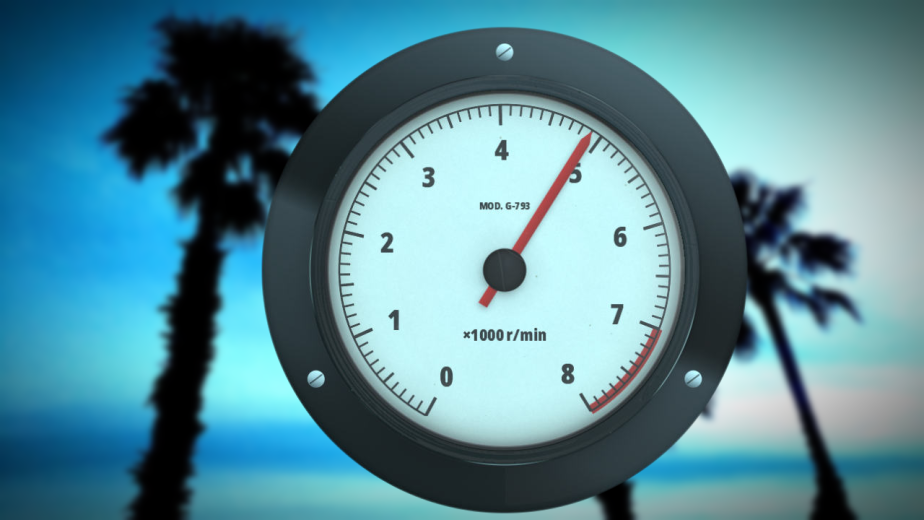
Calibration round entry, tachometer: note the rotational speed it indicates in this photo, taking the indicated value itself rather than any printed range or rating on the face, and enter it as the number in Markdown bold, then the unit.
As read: **4900** rpm
